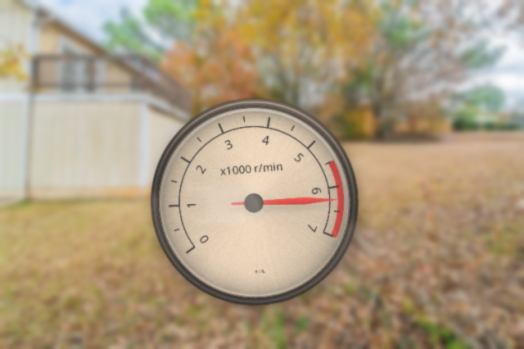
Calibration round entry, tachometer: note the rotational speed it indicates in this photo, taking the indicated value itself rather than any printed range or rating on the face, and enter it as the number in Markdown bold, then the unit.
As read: **6250** rpm
